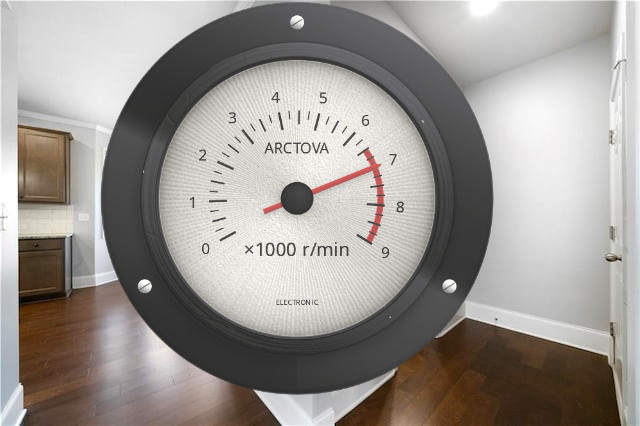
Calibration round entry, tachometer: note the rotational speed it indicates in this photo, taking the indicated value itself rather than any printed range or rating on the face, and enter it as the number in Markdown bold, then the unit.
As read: **7000** rpm
